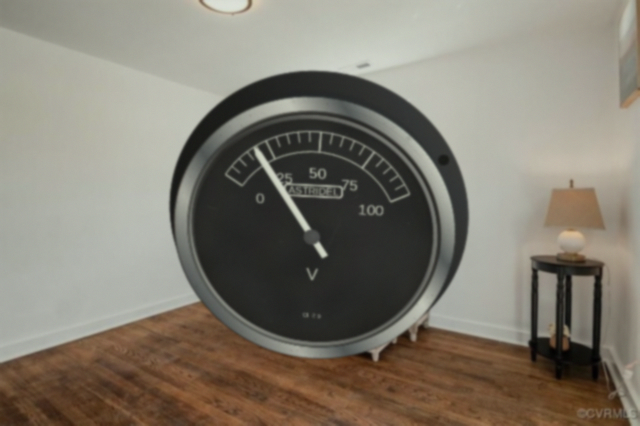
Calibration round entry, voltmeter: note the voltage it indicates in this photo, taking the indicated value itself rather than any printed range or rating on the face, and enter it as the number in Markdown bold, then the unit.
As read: **20** V
